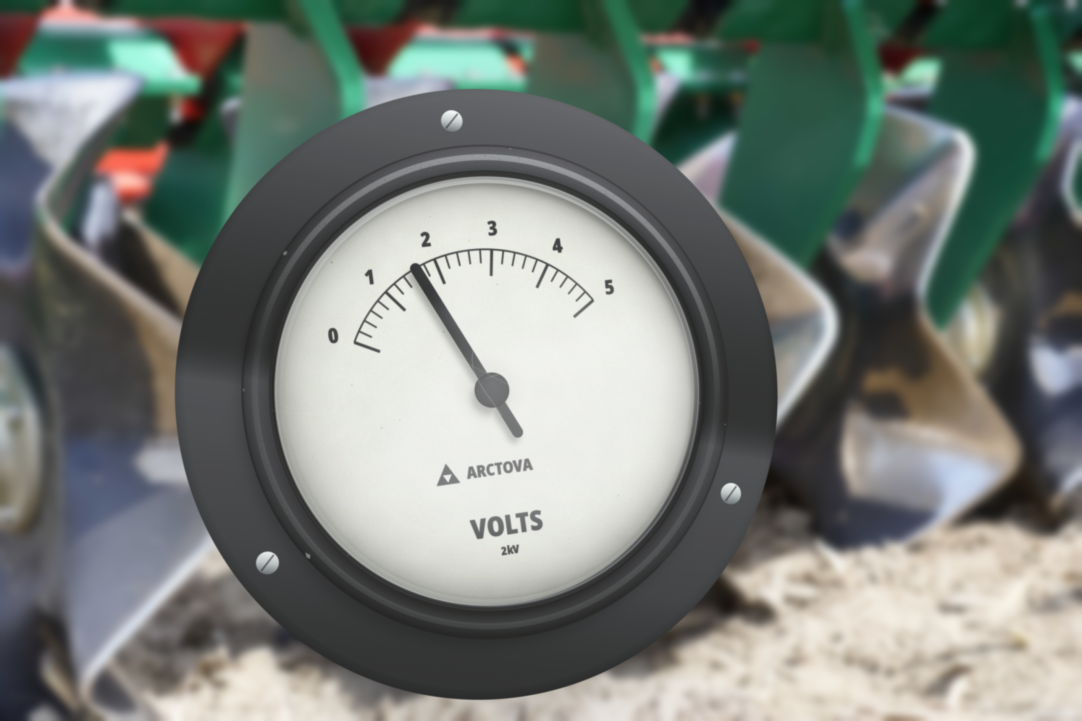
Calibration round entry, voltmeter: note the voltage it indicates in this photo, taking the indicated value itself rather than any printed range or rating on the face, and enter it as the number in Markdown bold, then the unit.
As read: **1.6** V
